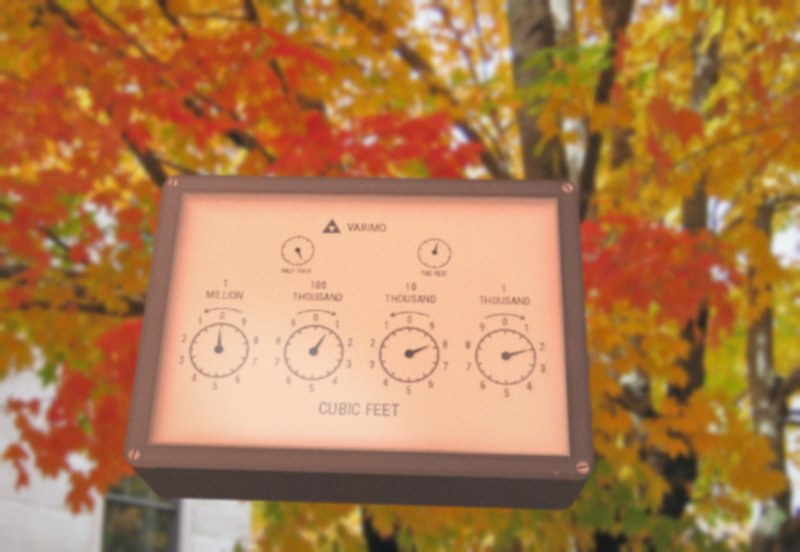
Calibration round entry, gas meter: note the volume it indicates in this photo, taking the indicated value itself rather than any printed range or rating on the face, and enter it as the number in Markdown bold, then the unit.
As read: **8200** ft³
